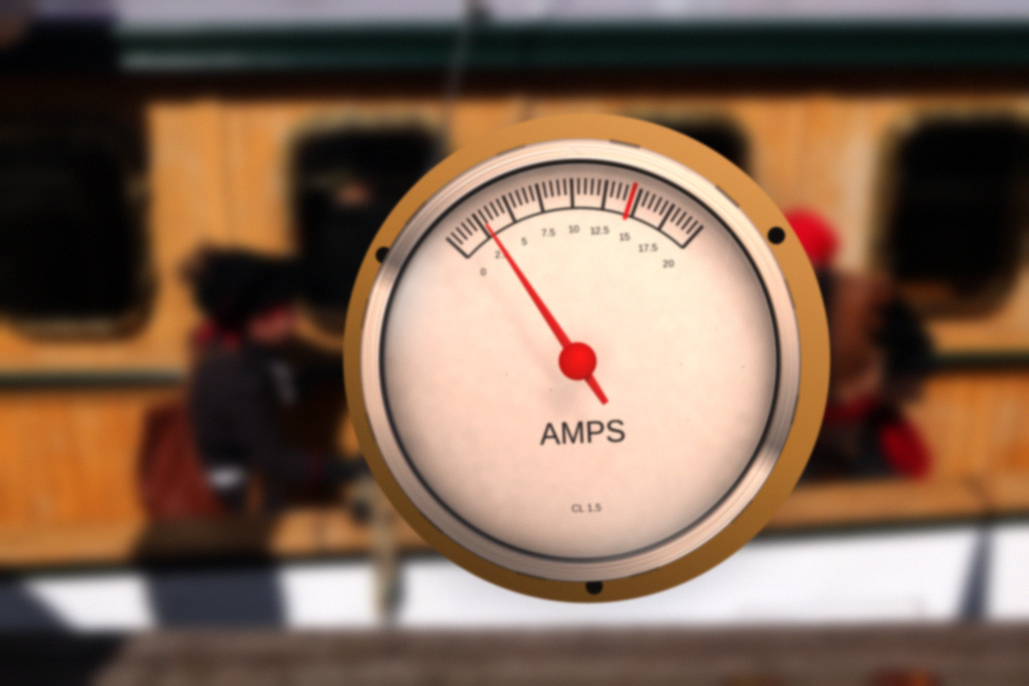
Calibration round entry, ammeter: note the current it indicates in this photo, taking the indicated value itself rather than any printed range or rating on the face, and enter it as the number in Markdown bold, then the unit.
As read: **3** A
